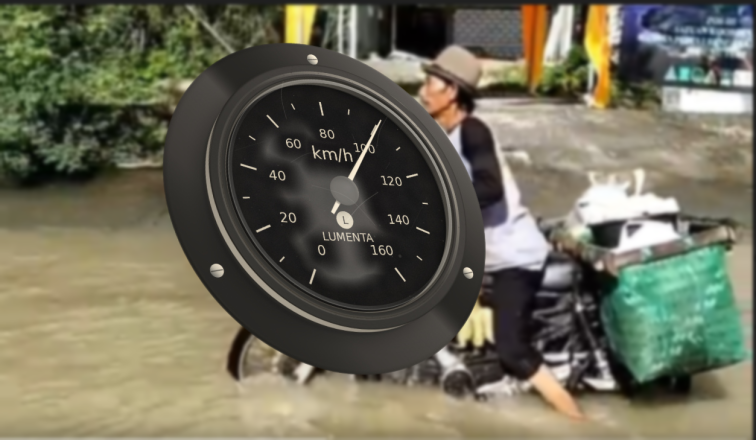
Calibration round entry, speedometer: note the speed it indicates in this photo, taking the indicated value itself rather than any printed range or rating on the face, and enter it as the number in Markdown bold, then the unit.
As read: **100** km/h
